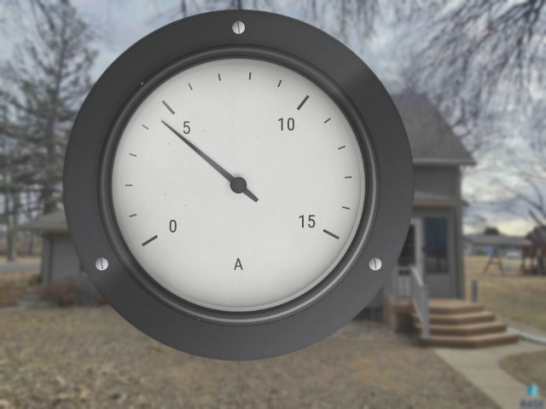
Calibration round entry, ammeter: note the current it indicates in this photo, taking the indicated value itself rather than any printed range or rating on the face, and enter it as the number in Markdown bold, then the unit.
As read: **4.5** A
